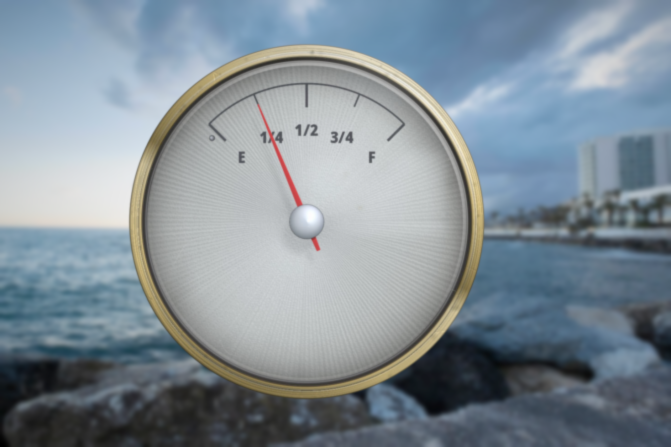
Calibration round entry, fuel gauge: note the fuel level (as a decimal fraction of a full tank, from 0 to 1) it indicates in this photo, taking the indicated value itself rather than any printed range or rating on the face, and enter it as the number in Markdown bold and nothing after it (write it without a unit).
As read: **0.25**
